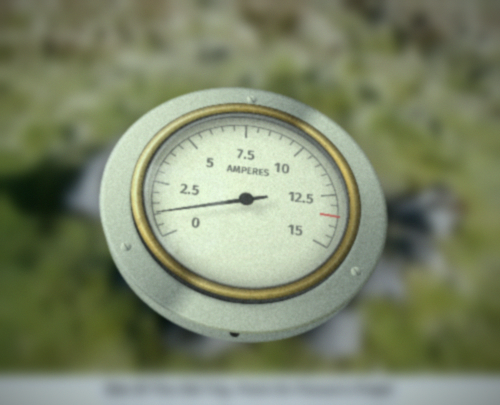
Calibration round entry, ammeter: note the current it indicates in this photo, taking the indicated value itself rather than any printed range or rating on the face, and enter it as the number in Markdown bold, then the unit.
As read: **1** A
